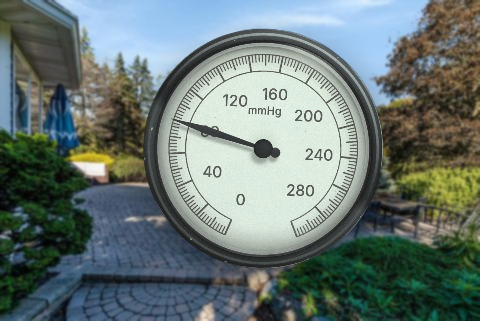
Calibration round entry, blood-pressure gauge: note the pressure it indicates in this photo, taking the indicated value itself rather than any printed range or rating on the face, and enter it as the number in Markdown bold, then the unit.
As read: **80** mmHg
